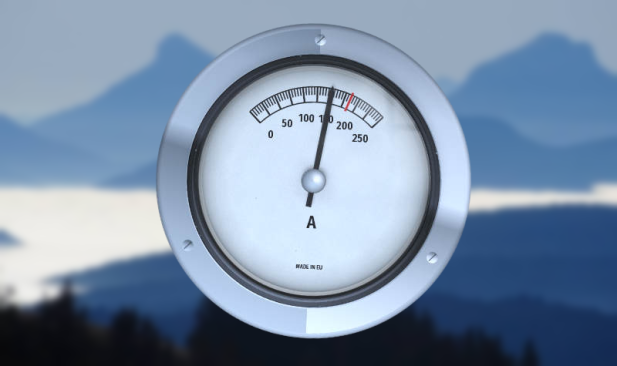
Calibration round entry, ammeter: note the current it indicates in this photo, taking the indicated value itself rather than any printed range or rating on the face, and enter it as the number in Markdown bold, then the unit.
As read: **150** A
